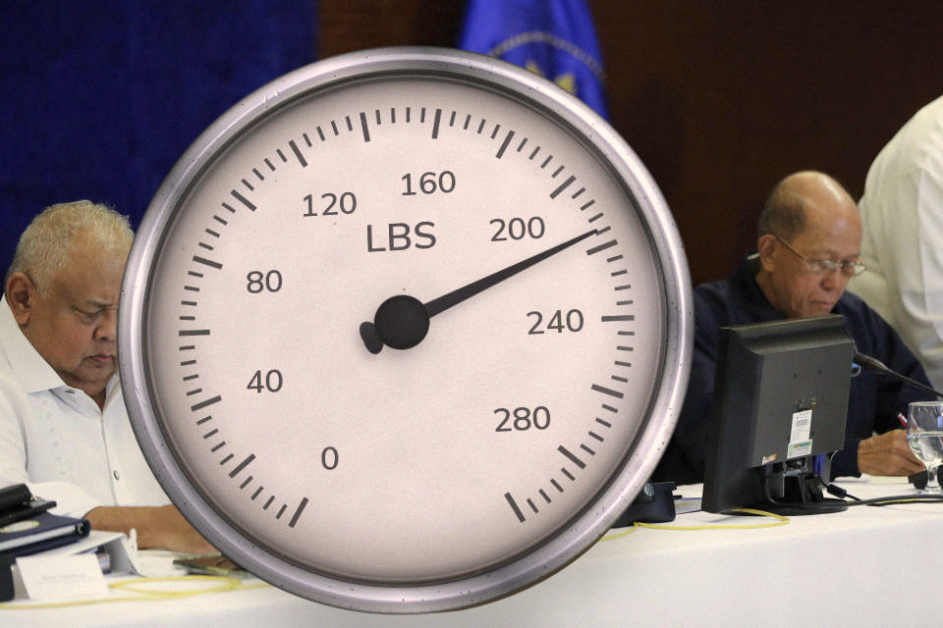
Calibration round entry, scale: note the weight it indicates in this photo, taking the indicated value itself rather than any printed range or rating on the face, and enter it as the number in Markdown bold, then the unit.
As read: **216** lb
